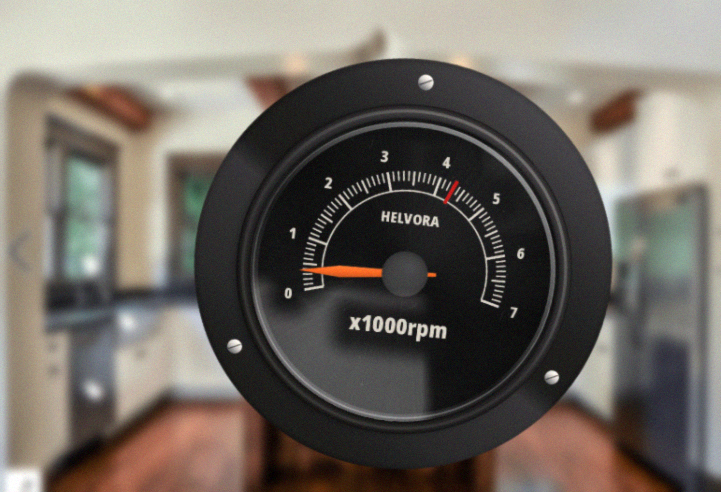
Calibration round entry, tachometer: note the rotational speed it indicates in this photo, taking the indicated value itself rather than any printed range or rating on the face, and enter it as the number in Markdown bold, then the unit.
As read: **400** rpm
